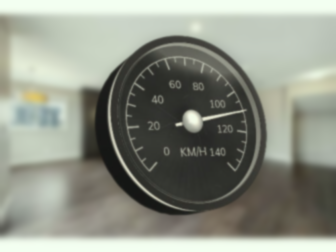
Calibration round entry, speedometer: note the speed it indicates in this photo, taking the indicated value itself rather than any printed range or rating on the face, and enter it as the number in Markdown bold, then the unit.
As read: **110** km/h
